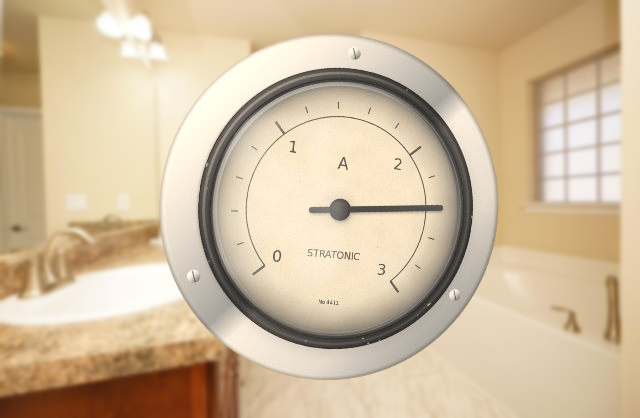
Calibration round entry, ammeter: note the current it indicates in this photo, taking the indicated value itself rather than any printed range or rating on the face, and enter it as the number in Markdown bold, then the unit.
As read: **2.4** A
